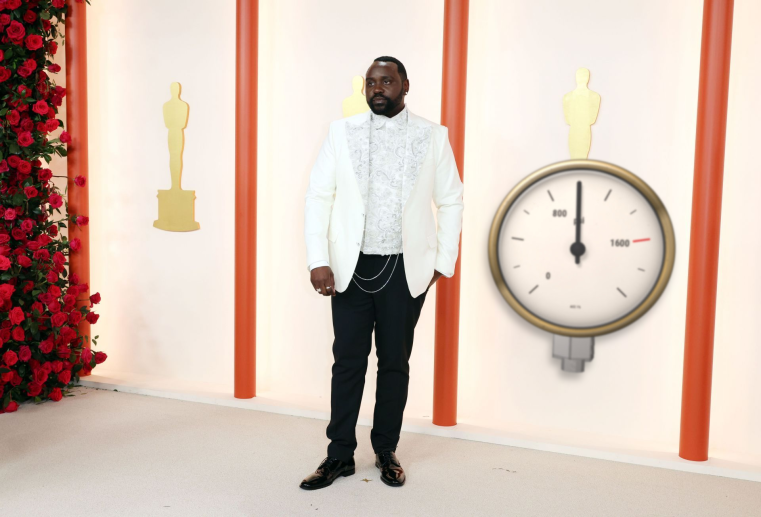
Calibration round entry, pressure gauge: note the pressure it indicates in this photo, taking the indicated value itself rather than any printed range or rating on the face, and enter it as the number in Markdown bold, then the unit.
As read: **1000** psi
